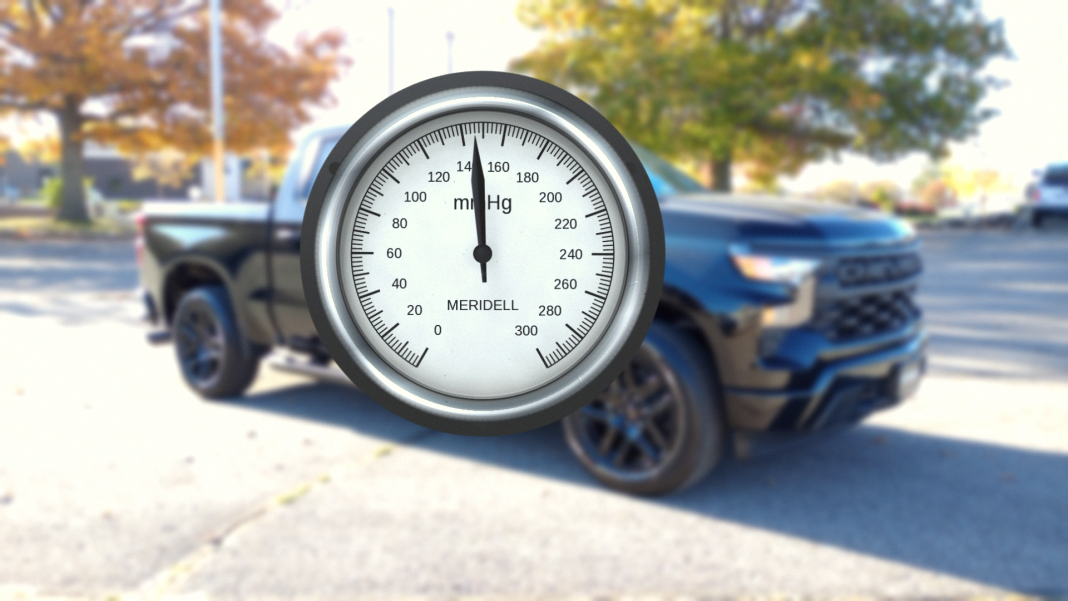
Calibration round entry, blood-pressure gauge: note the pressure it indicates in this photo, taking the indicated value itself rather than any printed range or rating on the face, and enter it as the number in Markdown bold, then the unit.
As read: **146** mmHg
